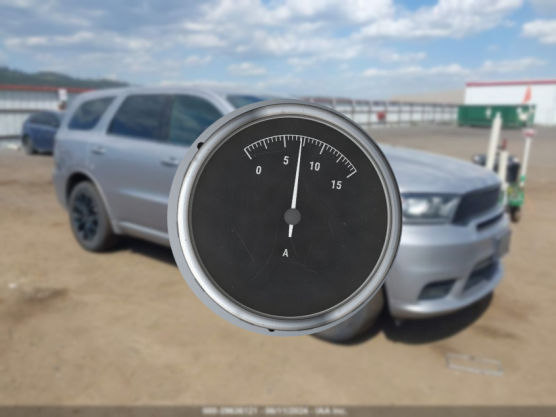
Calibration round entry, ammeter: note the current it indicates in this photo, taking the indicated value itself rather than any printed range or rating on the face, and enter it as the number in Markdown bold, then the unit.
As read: **7** A
